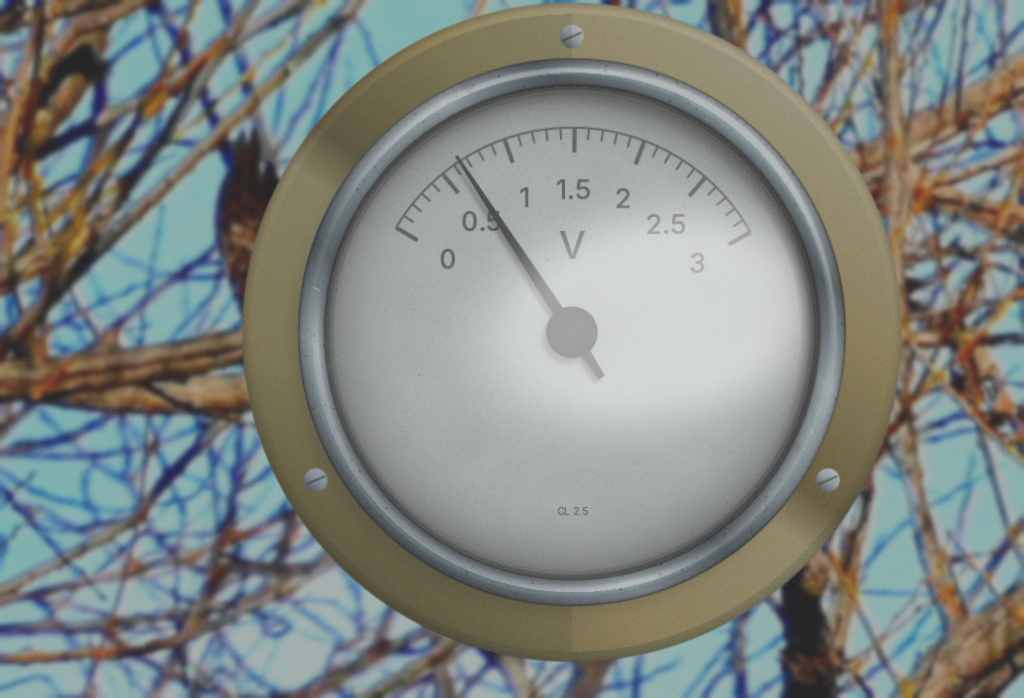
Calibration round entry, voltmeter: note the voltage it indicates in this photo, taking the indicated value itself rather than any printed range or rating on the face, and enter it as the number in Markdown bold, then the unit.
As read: **0.65** V
